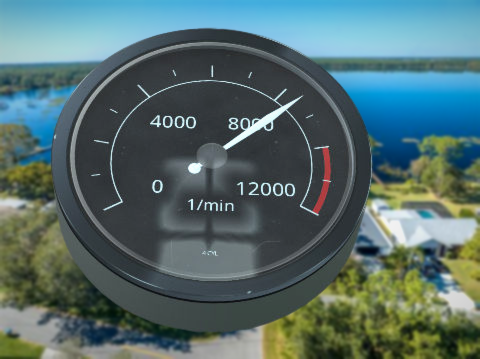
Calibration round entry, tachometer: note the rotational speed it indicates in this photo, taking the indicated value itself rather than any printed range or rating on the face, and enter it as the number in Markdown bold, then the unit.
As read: **8500** rpm
